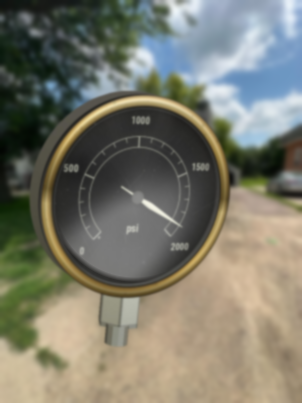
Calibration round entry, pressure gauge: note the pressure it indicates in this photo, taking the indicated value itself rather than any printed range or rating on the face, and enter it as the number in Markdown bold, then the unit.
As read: **1900** psi
